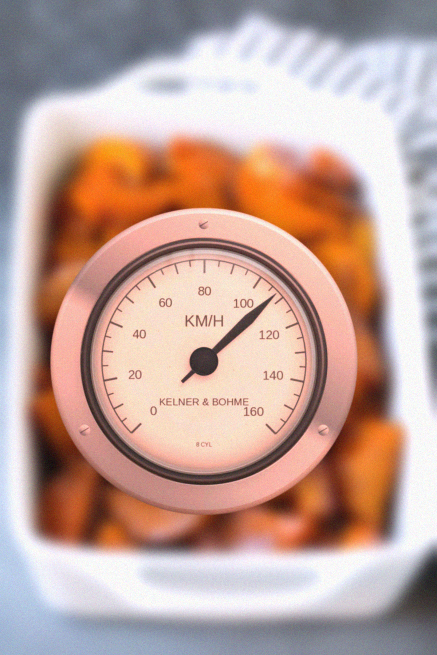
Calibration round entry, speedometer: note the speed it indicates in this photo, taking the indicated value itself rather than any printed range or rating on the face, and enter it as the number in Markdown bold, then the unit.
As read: **107.5** km/h
